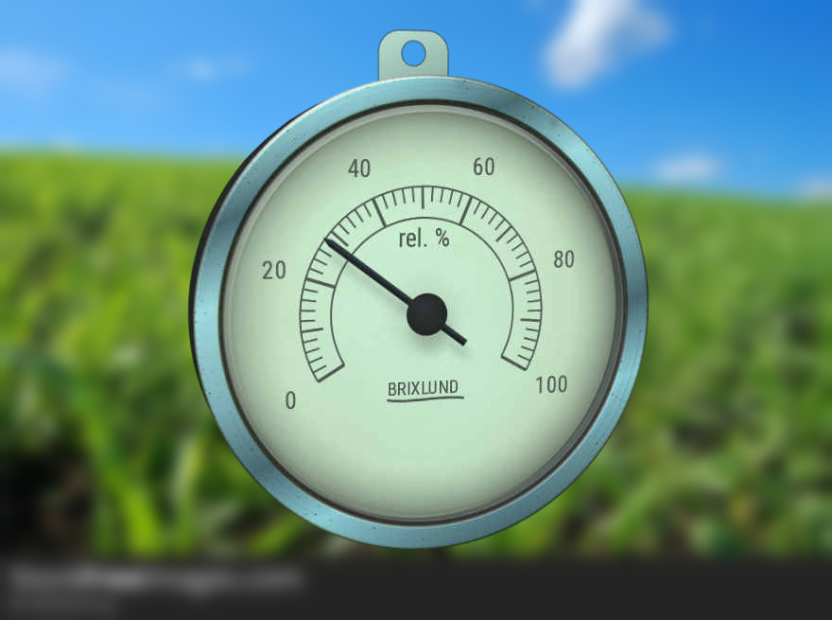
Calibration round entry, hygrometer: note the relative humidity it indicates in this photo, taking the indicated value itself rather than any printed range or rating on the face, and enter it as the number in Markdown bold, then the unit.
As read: **28** %
